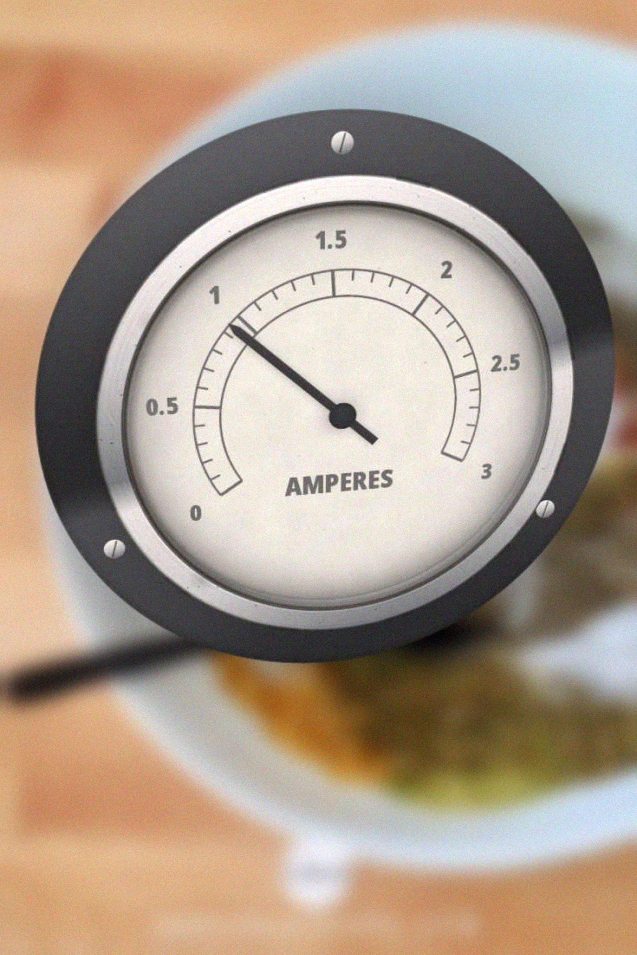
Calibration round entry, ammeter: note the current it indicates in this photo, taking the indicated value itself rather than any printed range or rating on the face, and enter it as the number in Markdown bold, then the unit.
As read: **0.95** A
